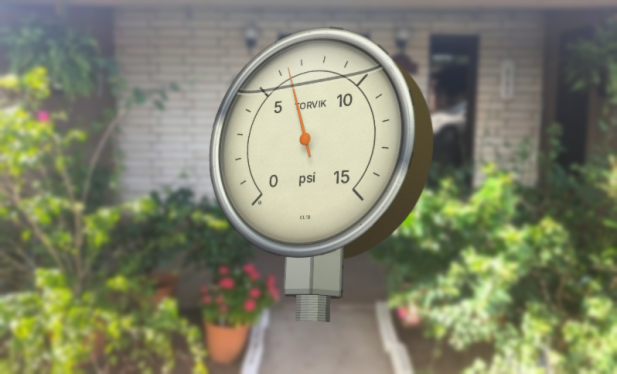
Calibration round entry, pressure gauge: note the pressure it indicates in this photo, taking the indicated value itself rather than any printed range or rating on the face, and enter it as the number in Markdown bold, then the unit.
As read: **6.5** psi
